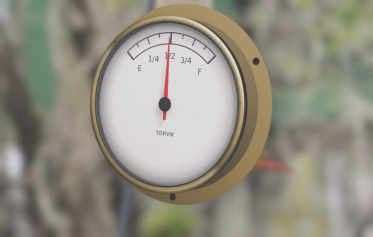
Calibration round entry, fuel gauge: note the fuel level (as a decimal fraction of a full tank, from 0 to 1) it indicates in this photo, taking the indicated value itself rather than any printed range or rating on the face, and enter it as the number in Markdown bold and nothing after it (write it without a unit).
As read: **0.5**
